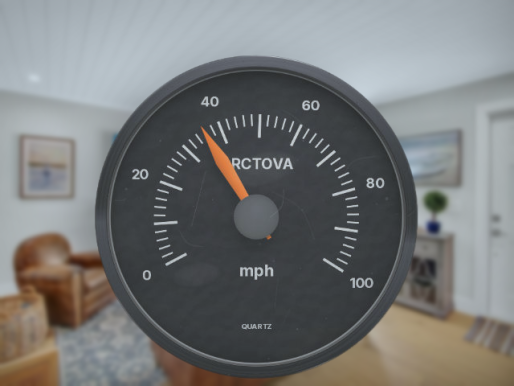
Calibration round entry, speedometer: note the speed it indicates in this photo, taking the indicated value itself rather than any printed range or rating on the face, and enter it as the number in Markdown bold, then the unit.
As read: **36** mph
